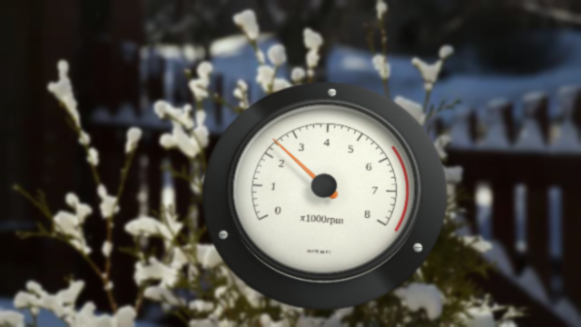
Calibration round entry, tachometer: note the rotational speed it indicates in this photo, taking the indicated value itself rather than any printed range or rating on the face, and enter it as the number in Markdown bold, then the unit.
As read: **2400** rpm
